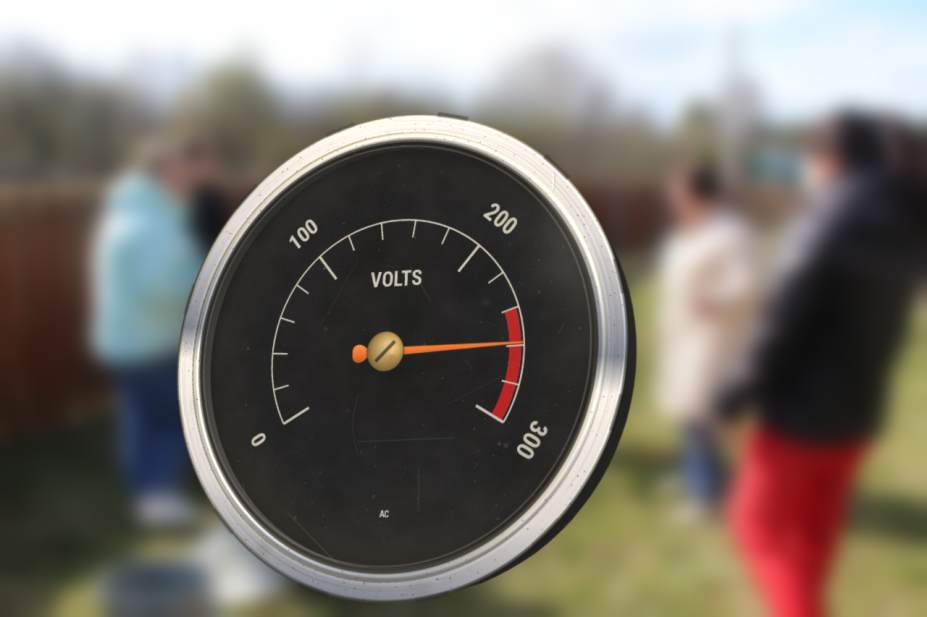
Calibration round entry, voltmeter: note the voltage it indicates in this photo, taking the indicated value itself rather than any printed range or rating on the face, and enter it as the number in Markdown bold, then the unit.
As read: **260** V
